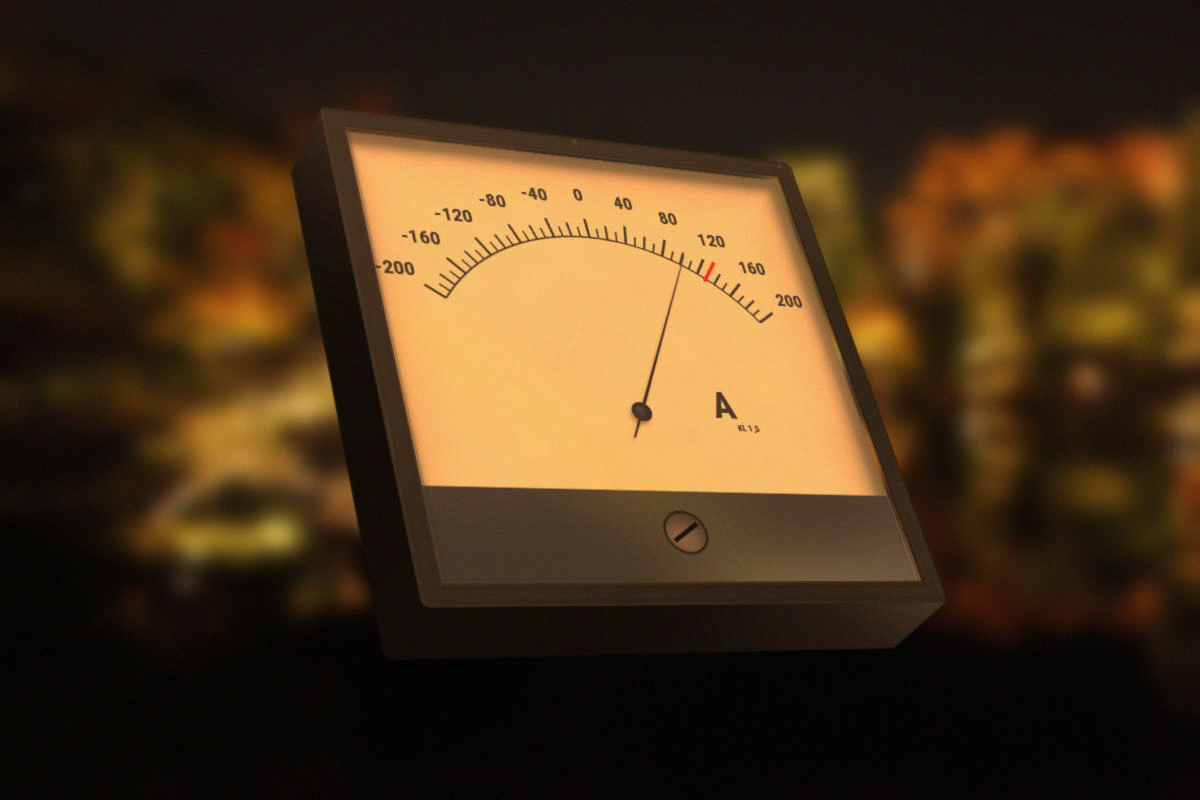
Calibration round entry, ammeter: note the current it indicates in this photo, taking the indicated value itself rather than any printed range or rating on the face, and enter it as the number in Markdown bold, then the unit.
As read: **100** A
